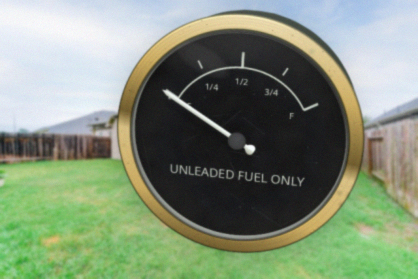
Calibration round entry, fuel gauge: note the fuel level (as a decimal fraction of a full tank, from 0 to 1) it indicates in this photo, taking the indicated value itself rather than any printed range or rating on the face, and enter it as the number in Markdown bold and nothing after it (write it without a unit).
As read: **0**
